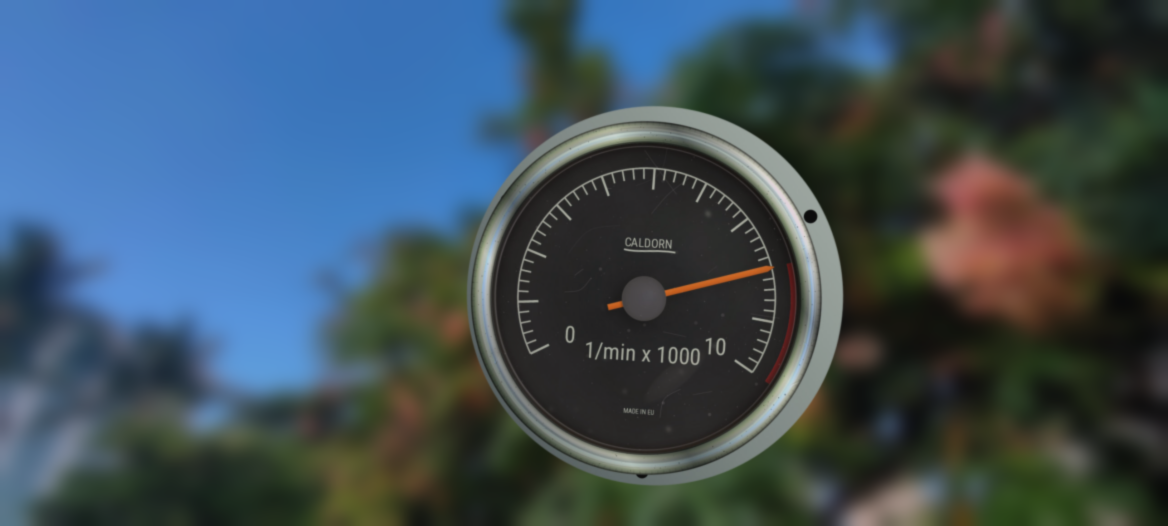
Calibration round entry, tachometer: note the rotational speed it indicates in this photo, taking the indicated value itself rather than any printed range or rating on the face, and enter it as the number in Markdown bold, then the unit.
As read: **8000** rpm
